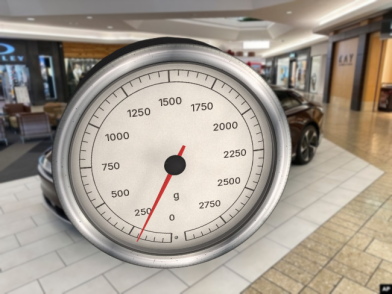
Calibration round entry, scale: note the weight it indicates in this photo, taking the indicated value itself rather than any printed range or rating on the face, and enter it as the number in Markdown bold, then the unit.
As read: **200** g
